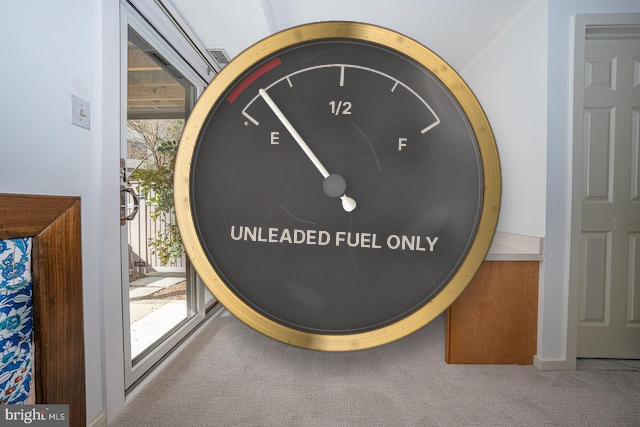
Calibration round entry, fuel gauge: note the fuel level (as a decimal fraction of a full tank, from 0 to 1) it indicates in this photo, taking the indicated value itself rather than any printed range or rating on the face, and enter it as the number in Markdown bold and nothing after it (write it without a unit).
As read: **0.125**
